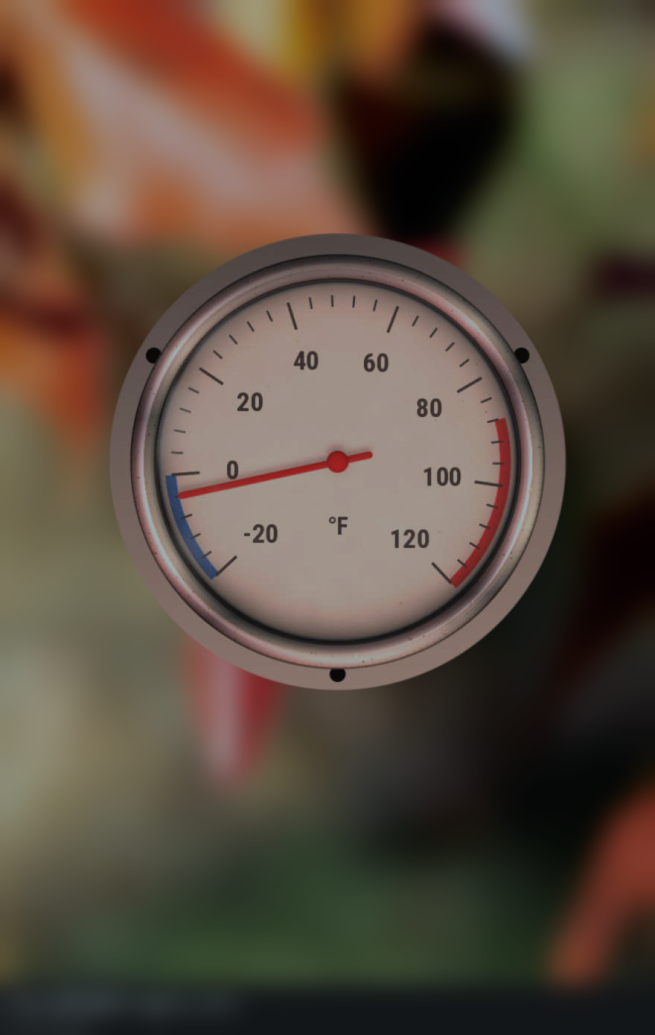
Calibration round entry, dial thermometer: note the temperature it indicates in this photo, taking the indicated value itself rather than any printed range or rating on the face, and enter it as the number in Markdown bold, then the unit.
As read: **-4** °F
